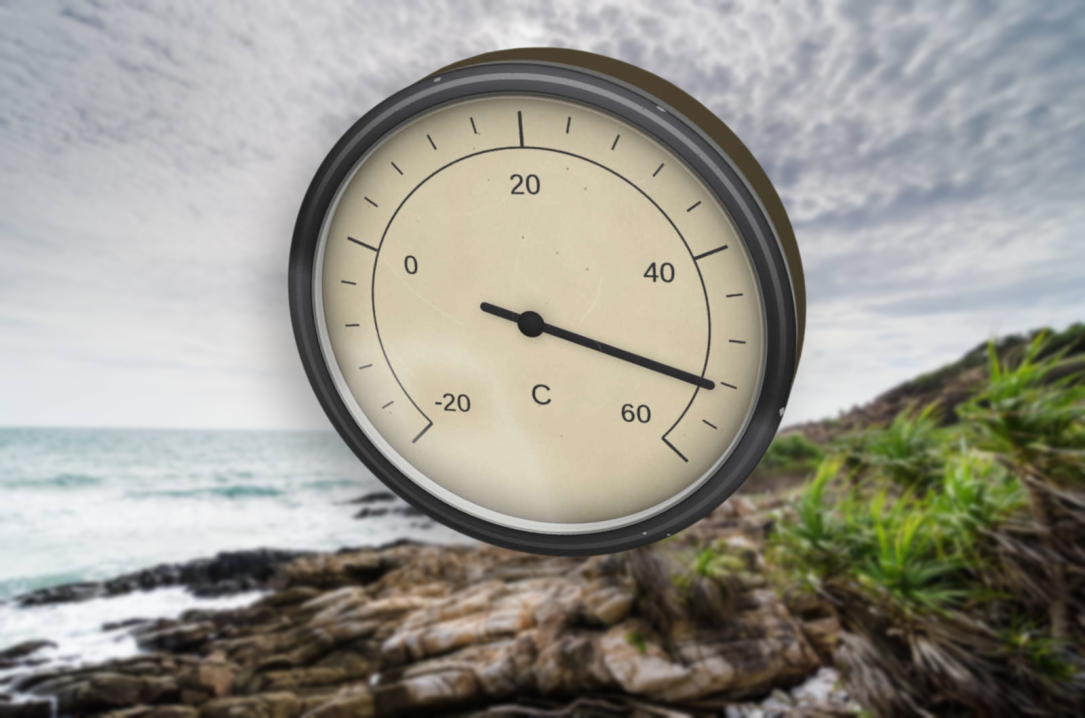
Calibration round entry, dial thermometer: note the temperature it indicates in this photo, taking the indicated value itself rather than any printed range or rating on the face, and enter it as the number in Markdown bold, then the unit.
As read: **52** °C
